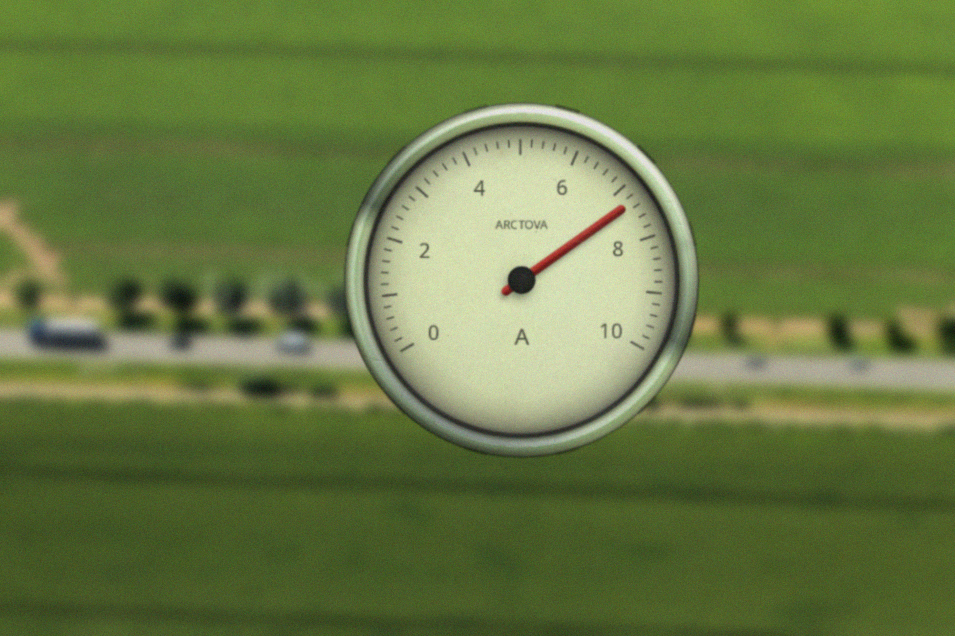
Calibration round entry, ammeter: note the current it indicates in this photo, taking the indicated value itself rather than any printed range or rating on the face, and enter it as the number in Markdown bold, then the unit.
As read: **7.3** A
